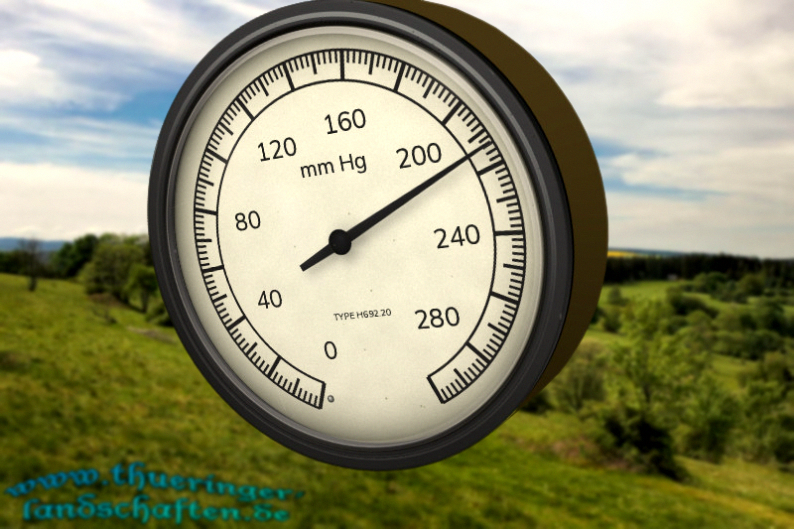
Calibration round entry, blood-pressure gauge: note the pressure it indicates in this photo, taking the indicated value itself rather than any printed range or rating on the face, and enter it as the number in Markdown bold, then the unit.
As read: **214** mmHg
